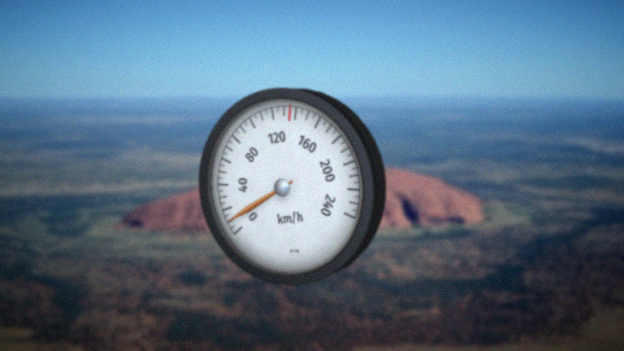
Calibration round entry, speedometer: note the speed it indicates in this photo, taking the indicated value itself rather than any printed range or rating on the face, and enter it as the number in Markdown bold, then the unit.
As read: **10** km/h
